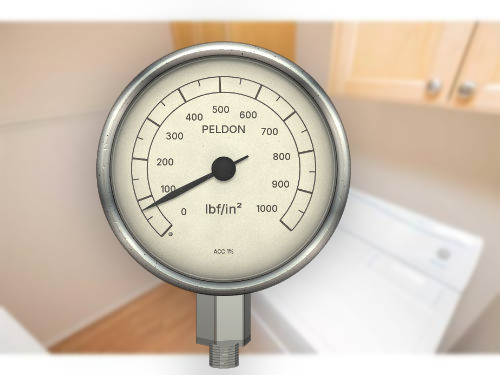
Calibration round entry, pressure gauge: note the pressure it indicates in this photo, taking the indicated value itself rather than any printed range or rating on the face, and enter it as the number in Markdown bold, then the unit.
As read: **75** psi
